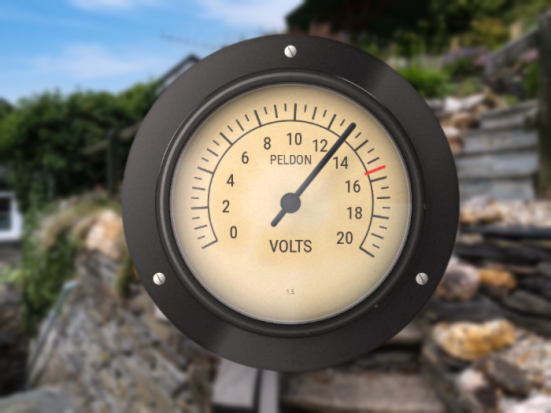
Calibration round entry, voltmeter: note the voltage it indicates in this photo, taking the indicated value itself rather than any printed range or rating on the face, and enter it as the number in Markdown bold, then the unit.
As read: **13** V
